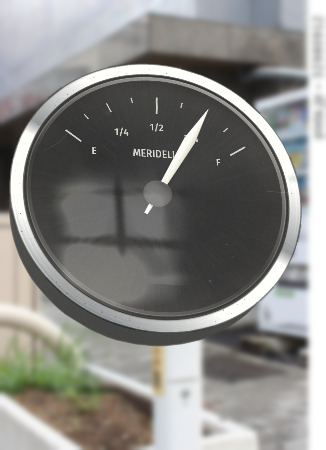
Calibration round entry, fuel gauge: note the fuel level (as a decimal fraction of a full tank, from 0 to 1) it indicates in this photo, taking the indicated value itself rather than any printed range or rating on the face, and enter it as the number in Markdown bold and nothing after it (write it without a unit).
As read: **0.75**
